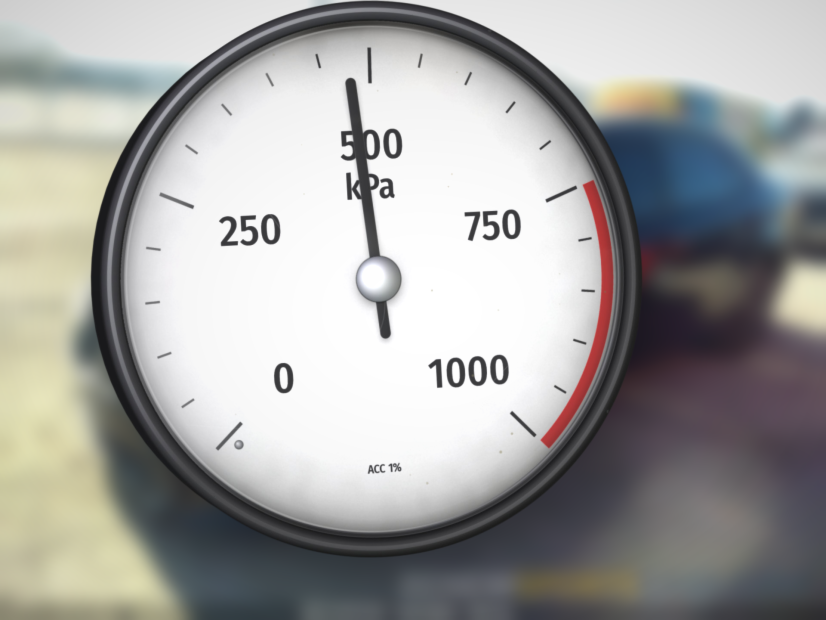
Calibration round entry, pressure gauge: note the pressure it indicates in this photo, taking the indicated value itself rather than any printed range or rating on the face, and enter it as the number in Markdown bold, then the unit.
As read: **475** kPa
